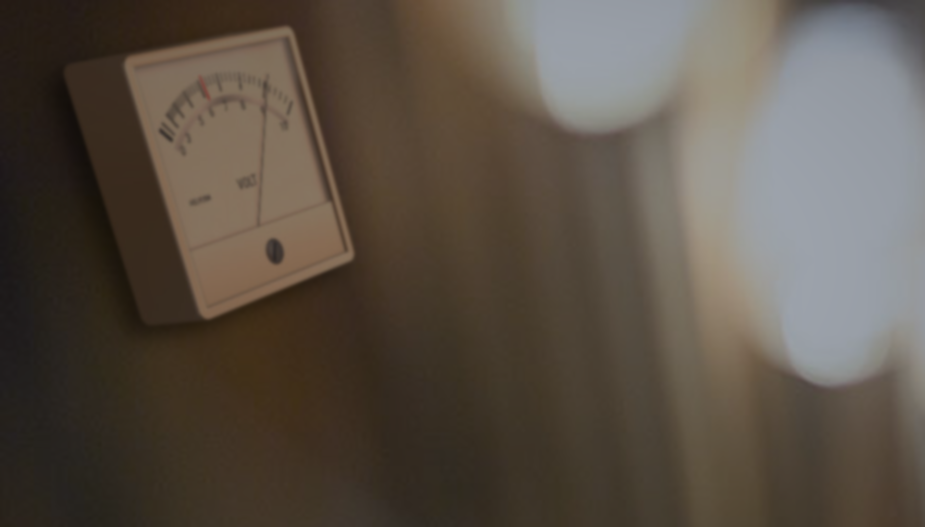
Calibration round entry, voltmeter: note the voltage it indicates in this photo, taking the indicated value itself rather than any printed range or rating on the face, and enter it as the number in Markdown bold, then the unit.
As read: **9** V
